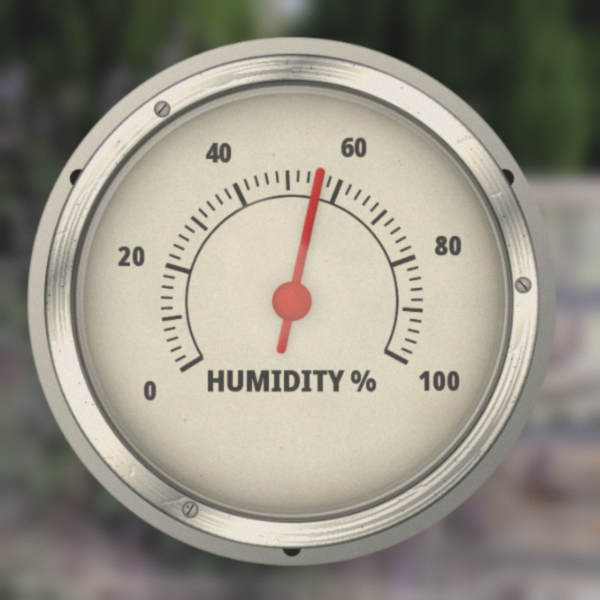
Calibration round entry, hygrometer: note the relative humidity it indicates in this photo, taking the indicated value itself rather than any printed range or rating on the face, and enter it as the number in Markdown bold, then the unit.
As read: **56** %
